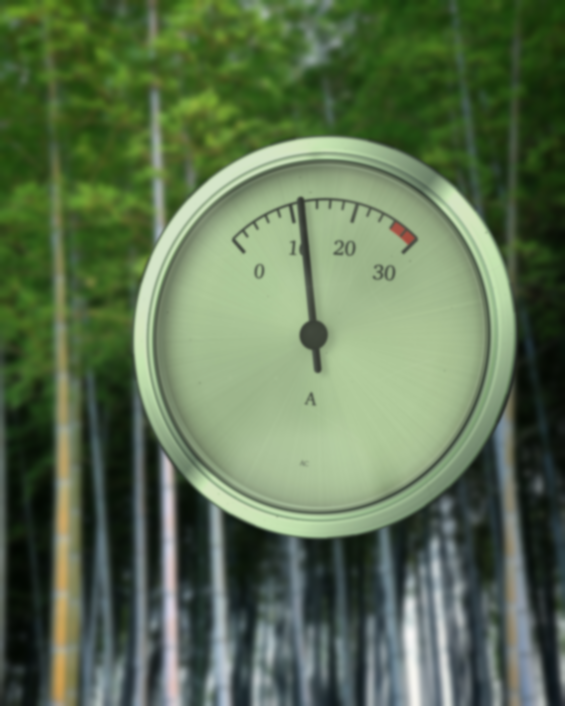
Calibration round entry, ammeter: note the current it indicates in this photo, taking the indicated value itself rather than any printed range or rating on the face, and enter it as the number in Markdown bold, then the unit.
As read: **12** A
